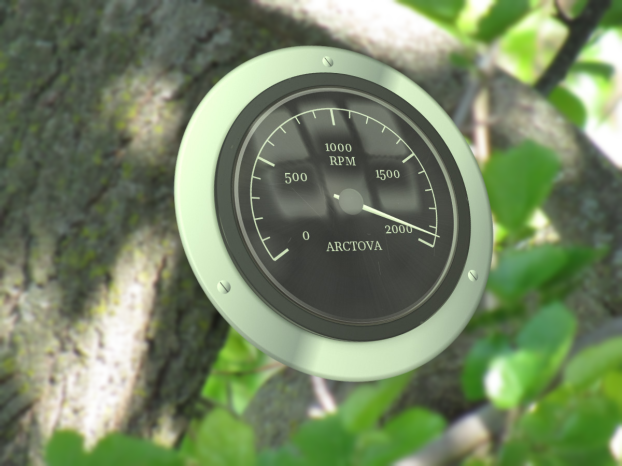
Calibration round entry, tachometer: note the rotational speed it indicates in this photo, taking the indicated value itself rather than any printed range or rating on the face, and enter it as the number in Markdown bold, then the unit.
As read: **1950** rpm
